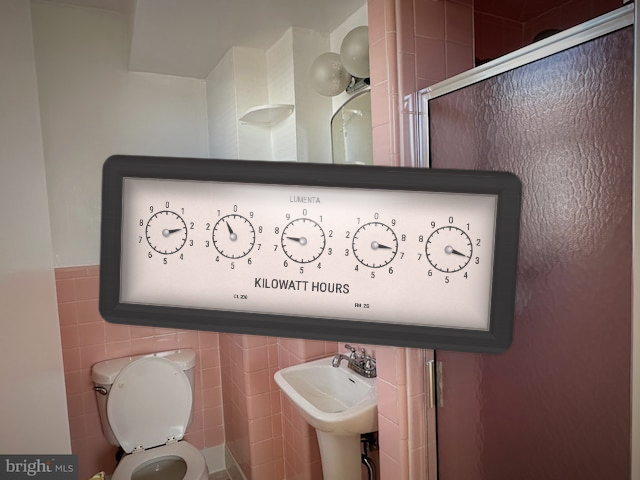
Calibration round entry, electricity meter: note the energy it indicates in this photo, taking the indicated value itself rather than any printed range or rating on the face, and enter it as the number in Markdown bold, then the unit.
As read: **20773** kWh
